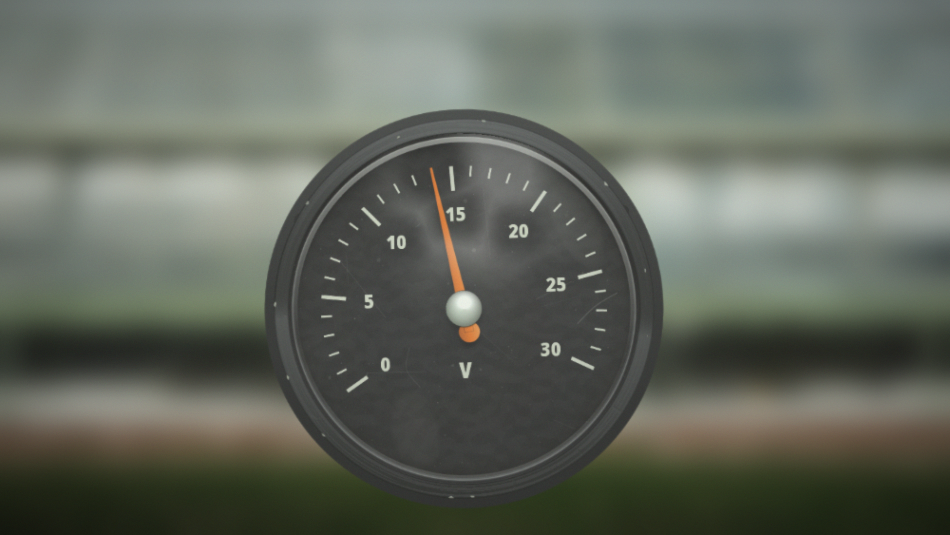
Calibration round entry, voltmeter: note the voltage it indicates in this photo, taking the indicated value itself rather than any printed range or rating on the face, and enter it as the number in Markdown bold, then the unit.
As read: **14** V
